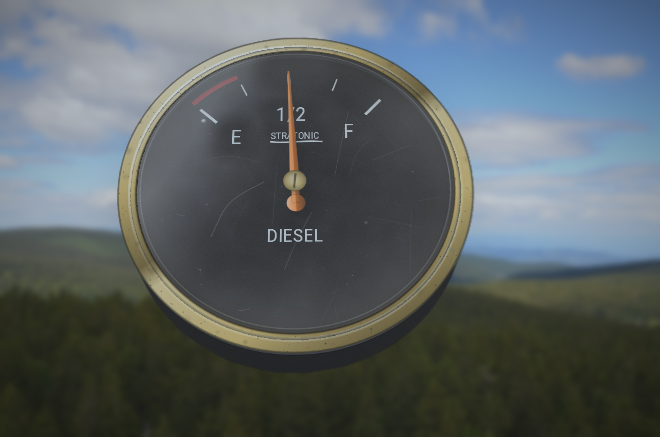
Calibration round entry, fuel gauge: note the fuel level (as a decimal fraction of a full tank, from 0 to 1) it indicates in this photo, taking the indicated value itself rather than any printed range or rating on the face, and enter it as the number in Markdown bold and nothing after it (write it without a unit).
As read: **0.5**
